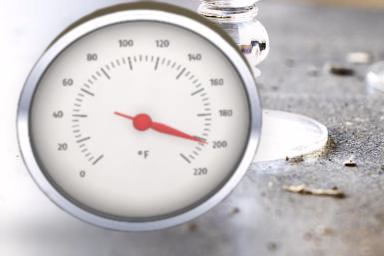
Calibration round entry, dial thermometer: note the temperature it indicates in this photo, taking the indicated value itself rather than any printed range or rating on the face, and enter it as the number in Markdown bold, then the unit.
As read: **200** °F
